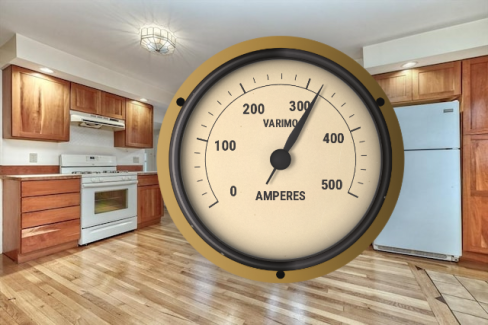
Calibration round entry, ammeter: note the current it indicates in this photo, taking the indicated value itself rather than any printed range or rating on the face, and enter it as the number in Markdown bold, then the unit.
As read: **320** A
